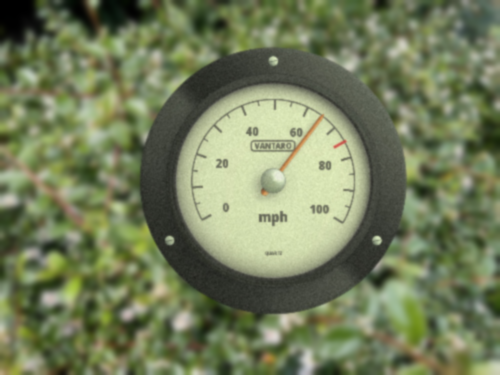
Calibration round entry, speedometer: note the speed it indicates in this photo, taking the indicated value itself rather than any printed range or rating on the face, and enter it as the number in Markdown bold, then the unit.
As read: **65** mph
